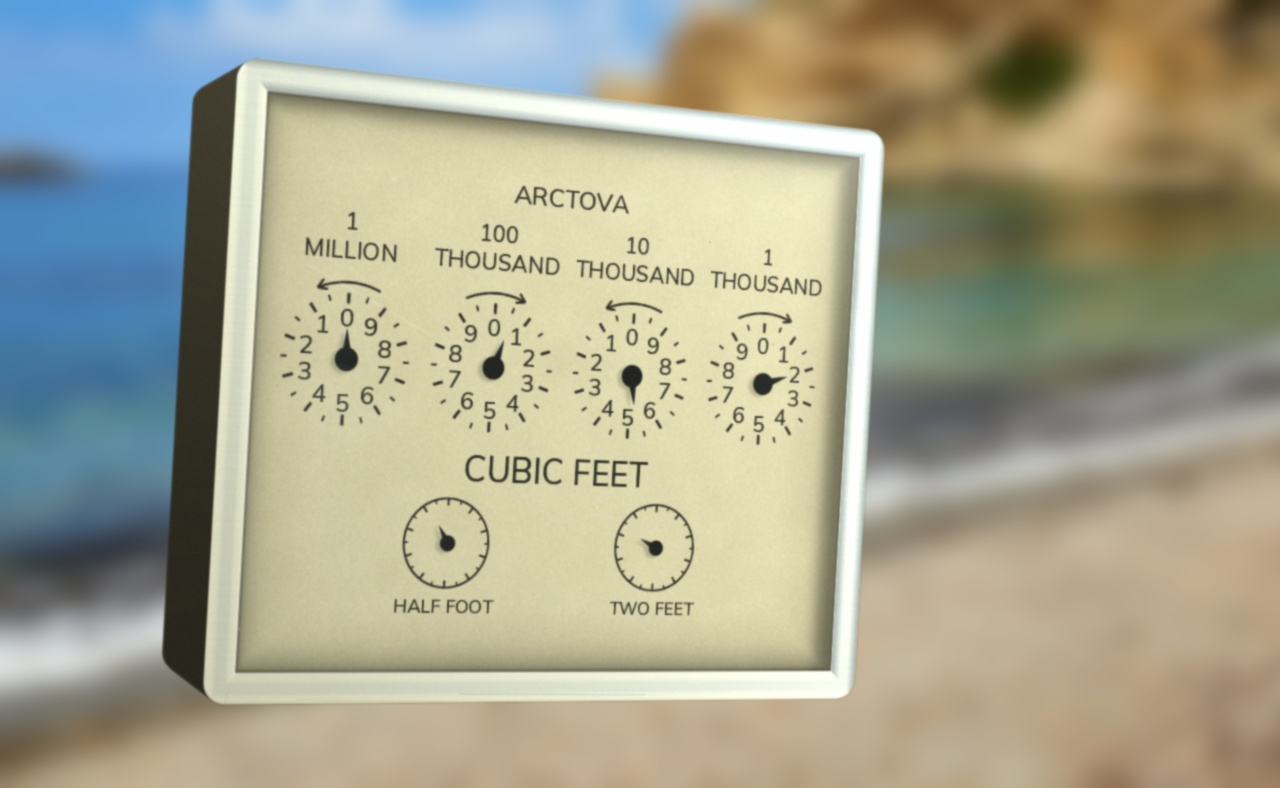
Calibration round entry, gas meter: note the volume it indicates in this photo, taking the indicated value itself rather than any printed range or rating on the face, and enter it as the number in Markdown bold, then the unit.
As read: **5200** ft³
